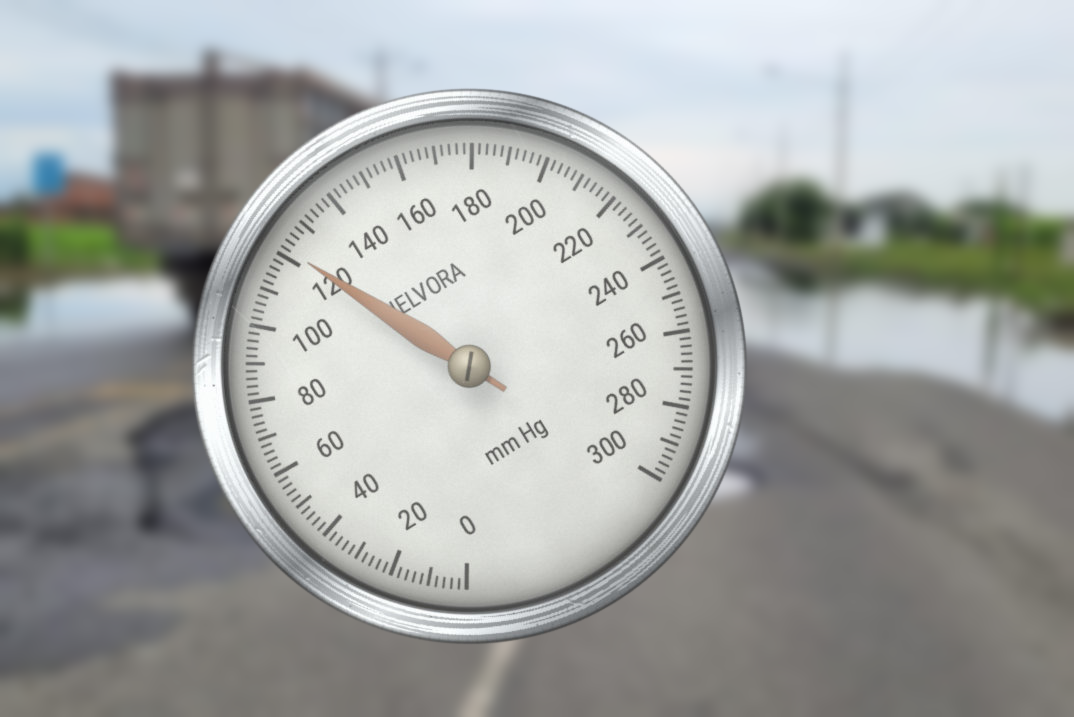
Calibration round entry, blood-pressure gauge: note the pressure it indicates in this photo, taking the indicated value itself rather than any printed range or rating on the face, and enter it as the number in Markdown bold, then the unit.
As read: **122** mmHg
